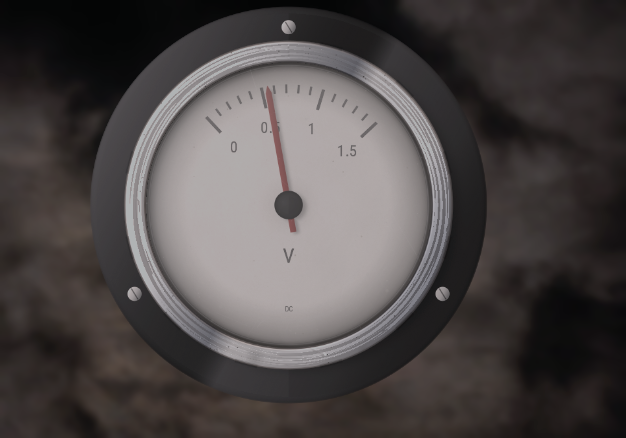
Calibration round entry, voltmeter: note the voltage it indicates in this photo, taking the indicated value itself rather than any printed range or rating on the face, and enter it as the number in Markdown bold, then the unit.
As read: **0.55** V
